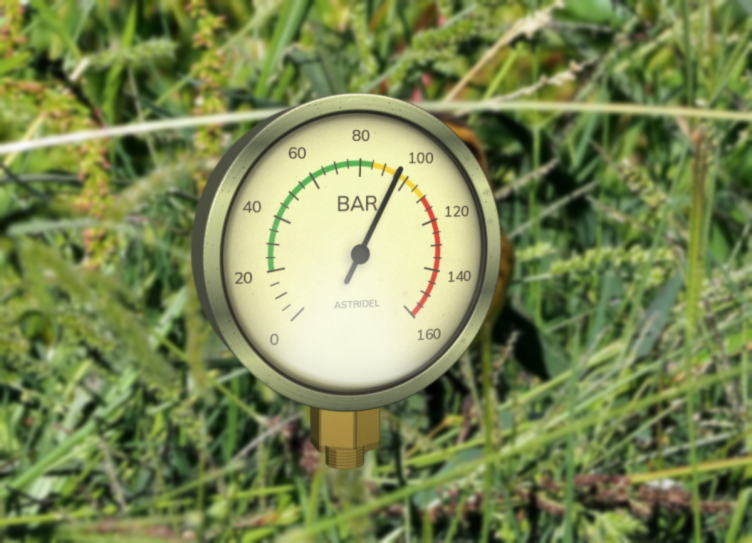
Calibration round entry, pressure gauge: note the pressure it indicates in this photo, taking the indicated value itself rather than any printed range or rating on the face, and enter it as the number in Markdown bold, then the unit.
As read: **95** bar
